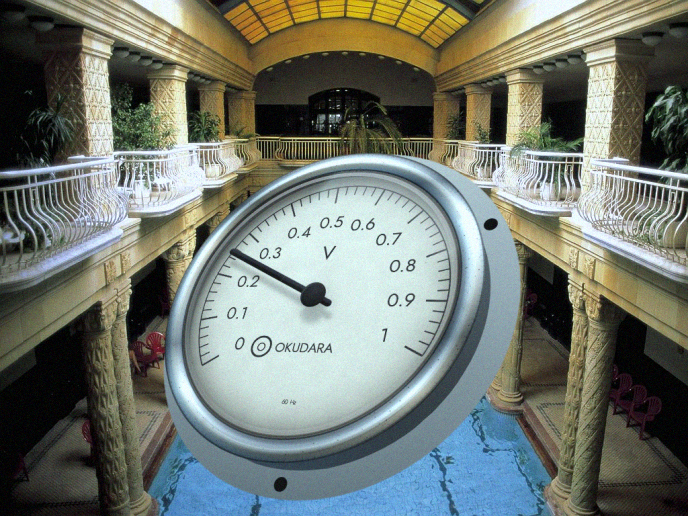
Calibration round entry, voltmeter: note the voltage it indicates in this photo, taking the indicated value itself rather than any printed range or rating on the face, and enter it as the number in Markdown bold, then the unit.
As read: **0.25** V
